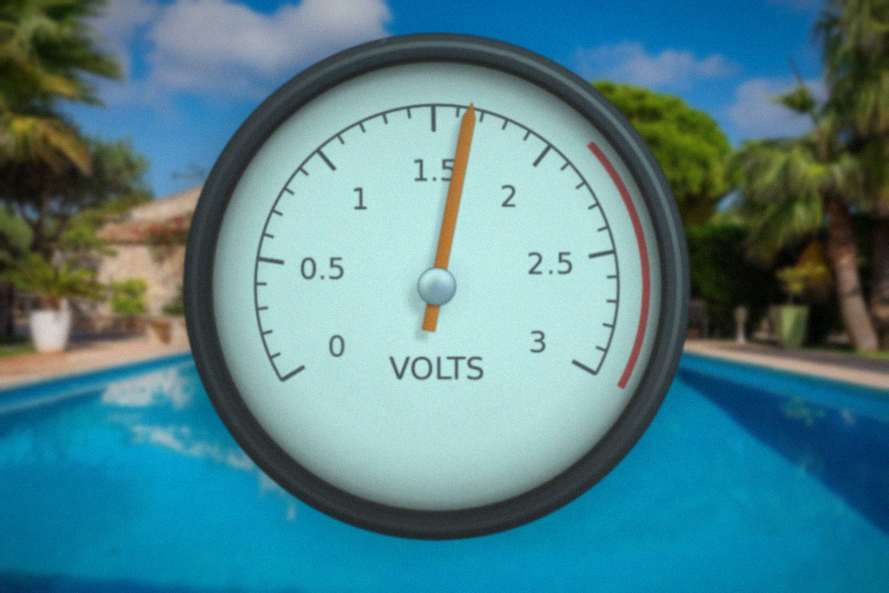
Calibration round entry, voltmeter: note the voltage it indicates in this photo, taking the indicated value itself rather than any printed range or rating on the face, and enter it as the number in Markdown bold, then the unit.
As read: **1.65** V
